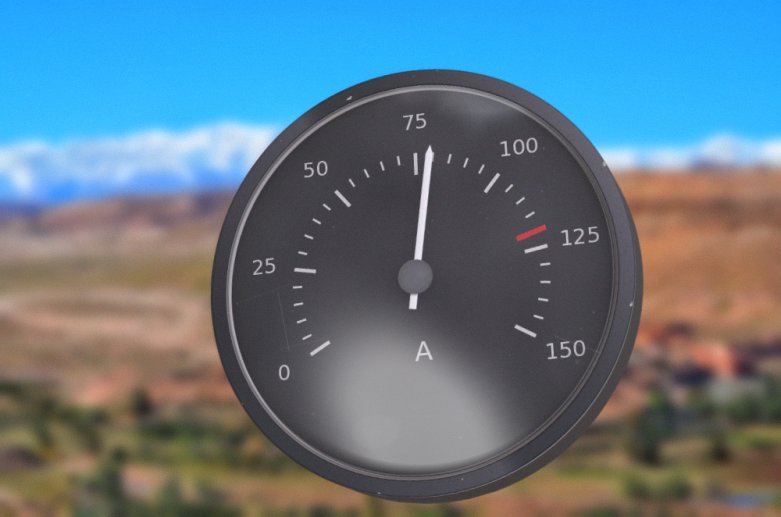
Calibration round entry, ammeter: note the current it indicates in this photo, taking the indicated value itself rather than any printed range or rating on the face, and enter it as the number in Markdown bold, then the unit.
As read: **80** A
